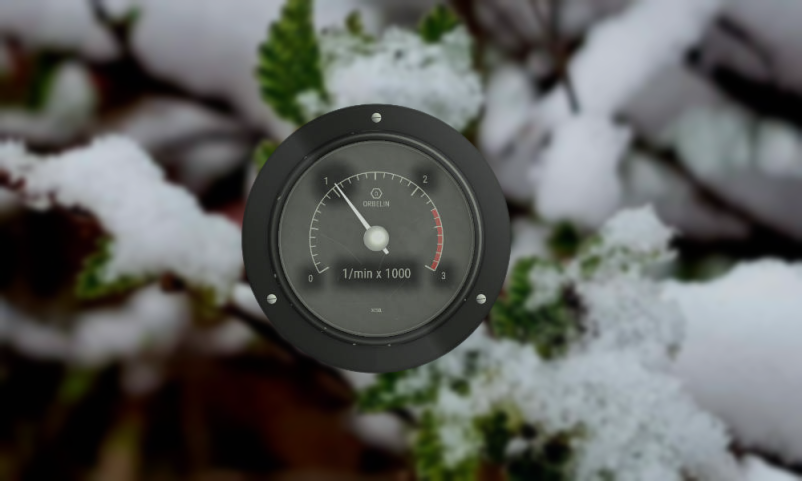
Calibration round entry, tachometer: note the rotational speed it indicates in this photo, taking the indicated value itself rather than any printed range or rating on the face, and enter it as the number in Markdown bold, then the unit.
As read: **1050** rpm
